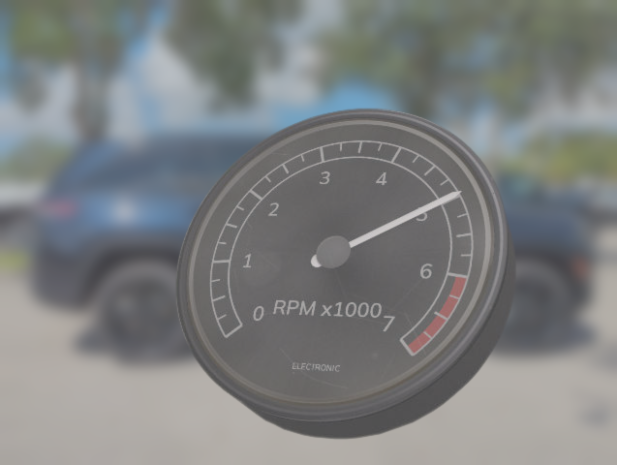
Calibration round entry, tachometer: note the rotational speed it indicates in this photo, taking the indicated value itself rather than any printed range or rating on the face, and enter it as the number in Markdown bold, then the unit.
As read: **5000** rpm
